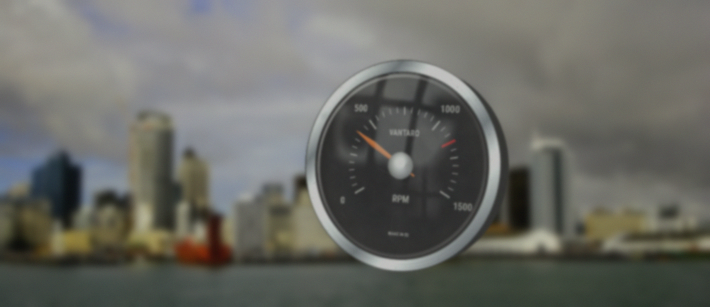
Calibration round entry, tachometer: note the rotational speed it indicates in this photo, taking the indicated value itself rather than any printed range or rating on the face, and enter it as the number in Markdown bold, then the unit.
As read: **400** rpm
